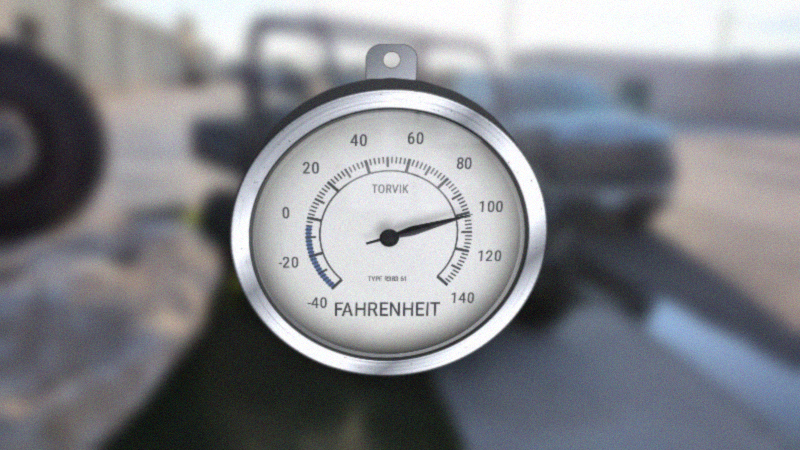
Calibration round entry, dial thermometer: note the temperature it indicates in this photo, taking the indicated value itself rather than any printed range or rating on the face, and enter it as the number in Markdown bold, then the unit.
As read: **100** °F
